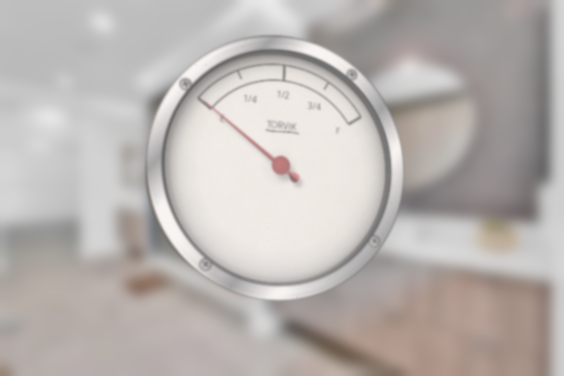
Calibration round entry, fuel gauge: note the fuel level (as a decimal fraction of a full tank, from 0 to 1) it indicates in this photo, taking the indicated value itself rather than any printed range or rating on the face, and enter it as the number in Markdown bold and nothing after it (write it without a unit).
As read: **0**
